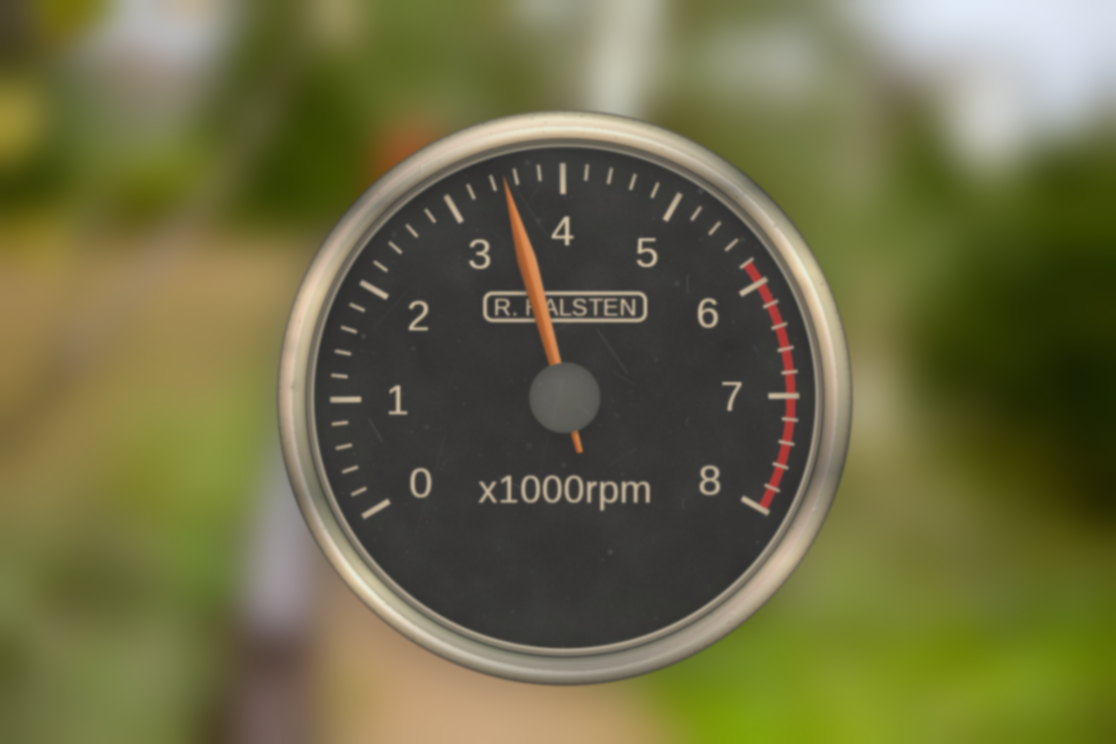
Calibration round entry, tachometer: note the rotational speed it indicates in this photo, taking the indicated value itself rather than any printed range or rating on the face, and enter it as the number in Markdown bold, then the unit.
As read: **3500** rpm
